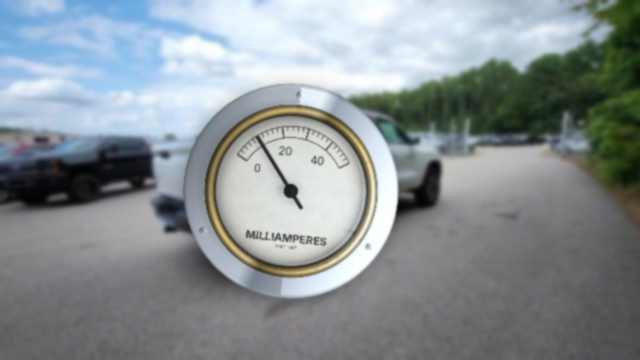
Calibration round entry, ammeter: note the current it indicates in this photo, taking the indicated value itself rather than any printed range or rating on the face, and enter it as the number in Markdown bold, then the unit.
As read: **10** mA
